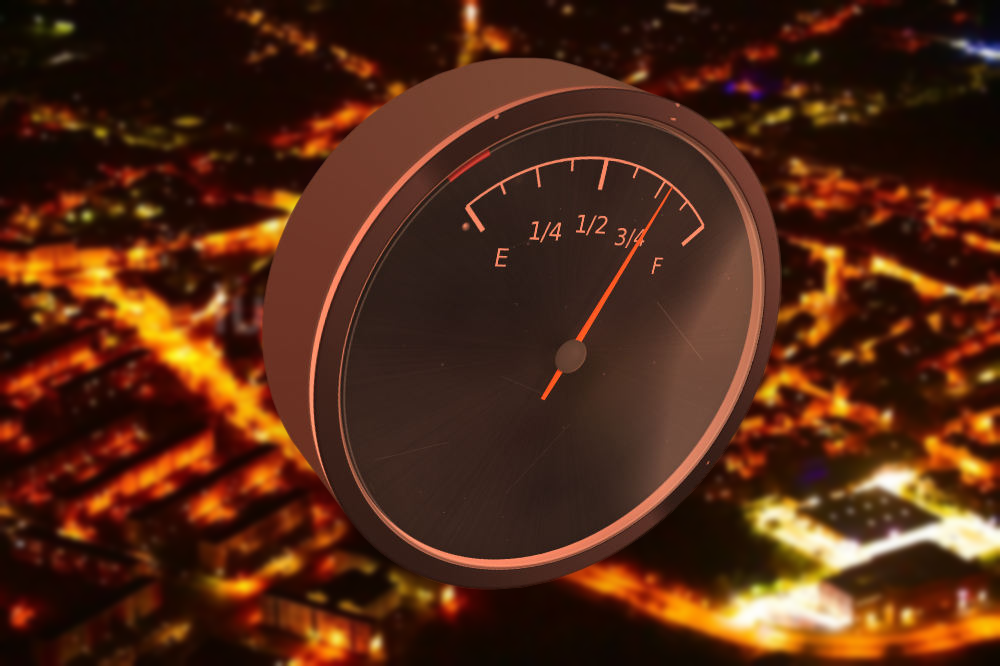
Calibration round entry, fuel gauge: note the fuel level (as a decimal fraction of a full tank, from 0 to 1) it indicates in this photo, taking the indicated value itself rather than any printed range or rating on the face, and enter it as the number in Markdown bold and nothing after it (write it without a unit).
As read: **0.75**
